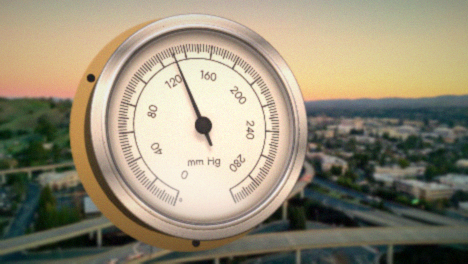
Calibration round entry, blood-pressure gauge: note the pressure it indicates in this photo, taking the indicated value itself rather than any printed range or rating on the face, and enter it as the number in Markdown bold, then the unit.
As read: **130** mmHg
